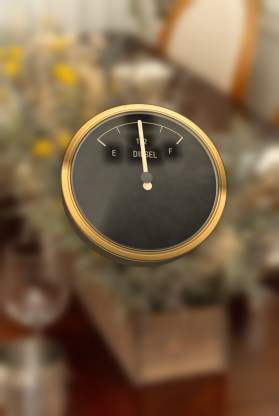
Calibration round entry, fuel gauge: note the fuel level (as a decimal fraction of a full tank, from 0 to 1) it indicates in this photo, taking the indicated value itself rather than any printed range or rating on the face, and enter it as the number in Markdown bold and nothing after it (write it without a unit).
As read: **0.5**
